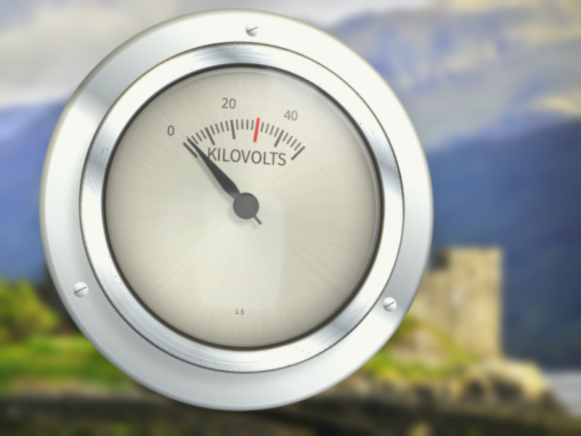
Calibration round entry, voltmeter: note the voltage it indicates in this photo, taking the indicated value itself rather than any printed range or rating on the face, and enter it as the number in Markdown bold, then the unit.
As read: **2** kV
